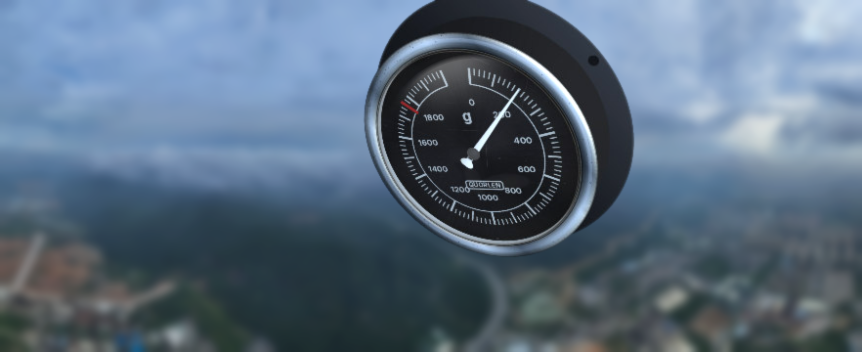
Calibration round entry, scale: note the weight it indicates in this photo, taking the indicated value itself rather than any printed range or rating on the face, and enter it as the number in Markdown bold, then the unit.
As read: **200** g
